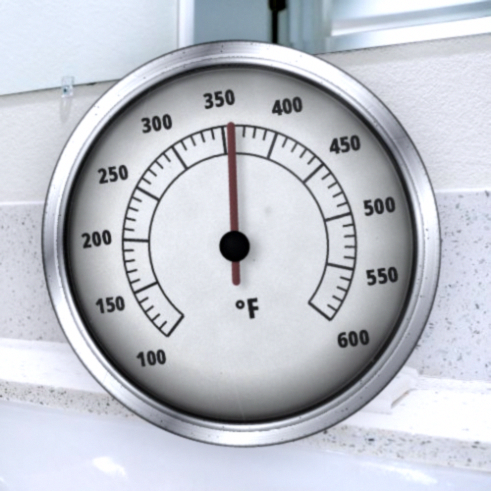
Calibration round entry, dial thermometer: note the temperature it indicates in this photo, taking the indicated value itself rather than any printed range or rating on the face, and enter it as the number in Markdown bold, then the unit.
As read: **360** °F
